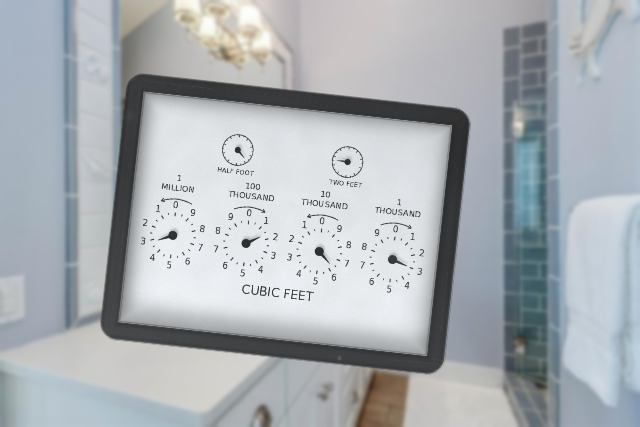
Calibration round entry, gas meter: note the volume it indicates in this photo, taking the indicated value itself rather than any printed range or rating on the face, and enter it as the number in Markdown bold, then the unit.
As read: **316300** ft³
